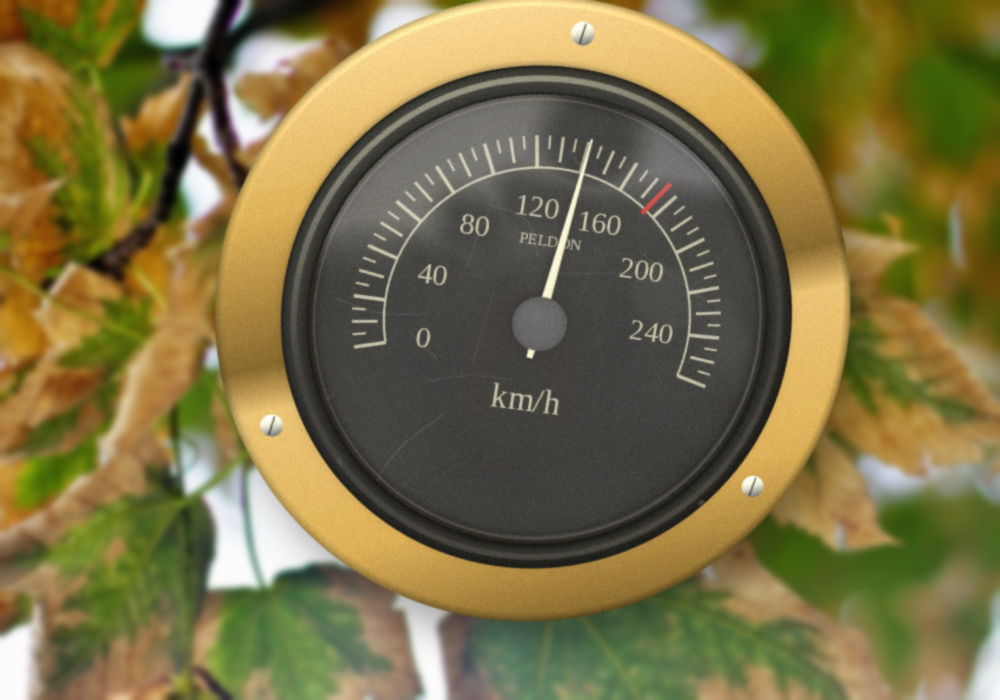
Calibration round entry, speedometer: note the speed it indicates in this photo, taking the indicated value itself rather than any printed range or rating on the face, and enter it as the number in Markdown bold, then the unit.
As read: **140** km/h
